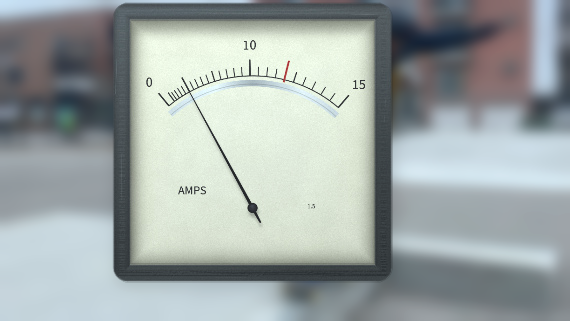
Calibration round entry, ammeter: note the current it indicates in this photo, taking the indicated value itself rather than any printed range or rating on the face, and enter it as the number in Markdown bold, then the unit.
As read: **5** A
